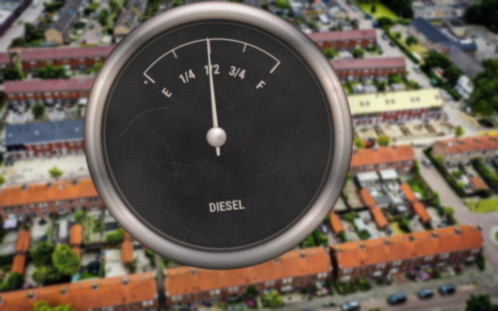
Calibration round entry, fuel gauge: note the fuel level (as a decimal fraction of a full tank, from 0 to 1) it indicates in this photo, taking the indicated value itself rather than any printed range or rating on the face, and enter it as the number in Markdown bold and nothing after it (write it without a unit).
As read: **0.5**
